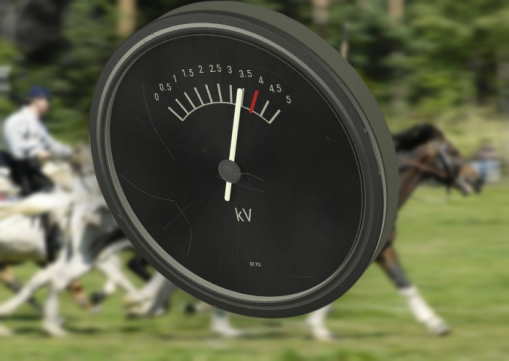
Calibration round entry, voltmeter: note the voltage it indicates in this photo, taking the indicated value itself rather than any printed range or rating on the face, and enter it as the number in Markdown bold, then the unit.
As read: **3.5** kV
